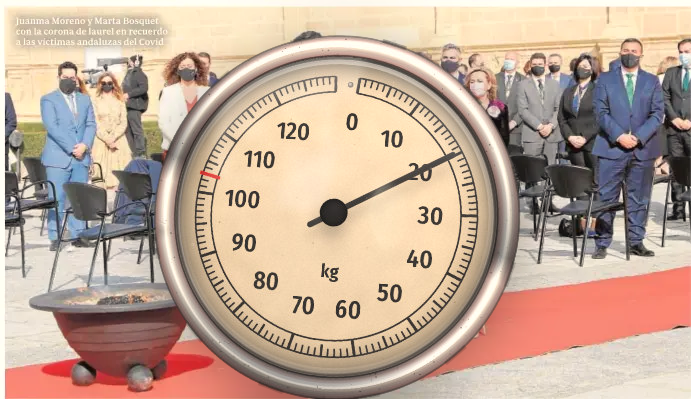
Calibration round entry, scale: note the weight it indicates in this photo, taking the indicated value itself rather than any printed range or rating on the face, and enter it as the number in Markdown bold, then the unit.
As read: **20** kg
